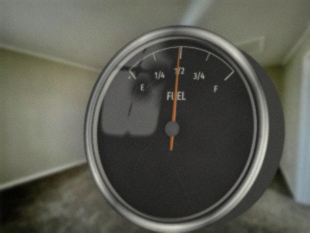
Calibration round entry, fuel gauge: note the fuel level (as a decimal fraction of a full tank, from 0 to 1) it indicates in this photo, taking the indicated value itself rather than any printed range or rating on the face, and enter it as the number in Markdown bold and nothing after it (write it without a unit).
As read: **0.5**
